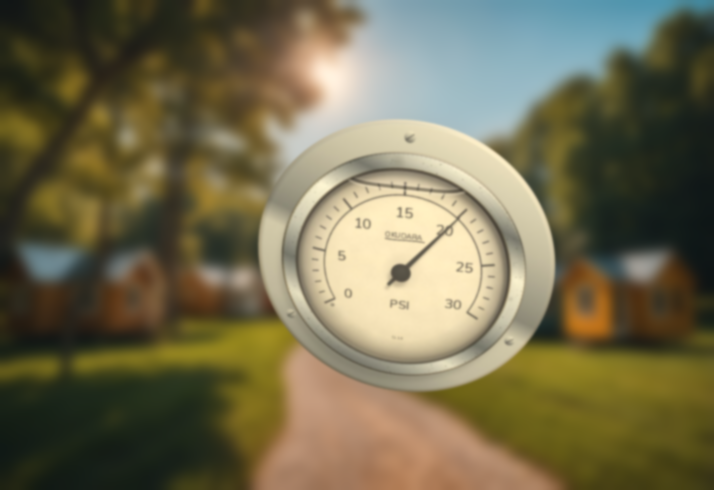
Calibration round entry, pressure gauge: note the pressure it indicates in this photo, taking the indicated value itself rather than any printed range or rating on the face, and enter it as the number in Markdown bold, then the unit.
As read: **20** psi
